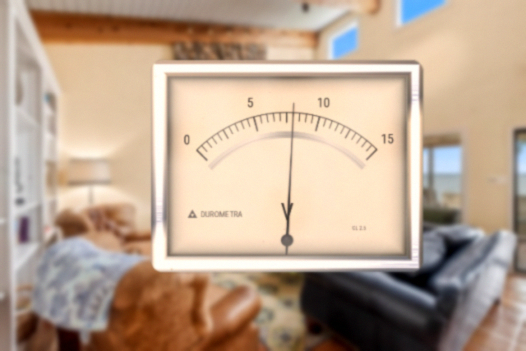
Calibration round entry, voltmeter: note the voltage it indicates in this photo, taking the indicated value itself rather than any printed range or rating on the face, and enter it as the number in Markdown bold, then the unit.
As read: **8** V
